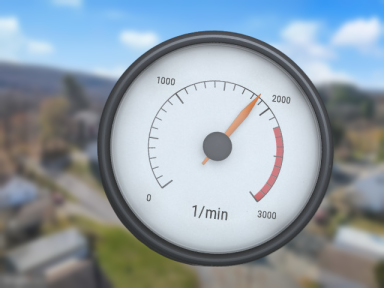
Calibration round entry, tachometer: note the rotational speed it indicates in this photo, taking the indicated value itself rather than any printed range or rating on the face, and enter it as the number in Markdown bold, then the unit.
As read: **1850** rpm
